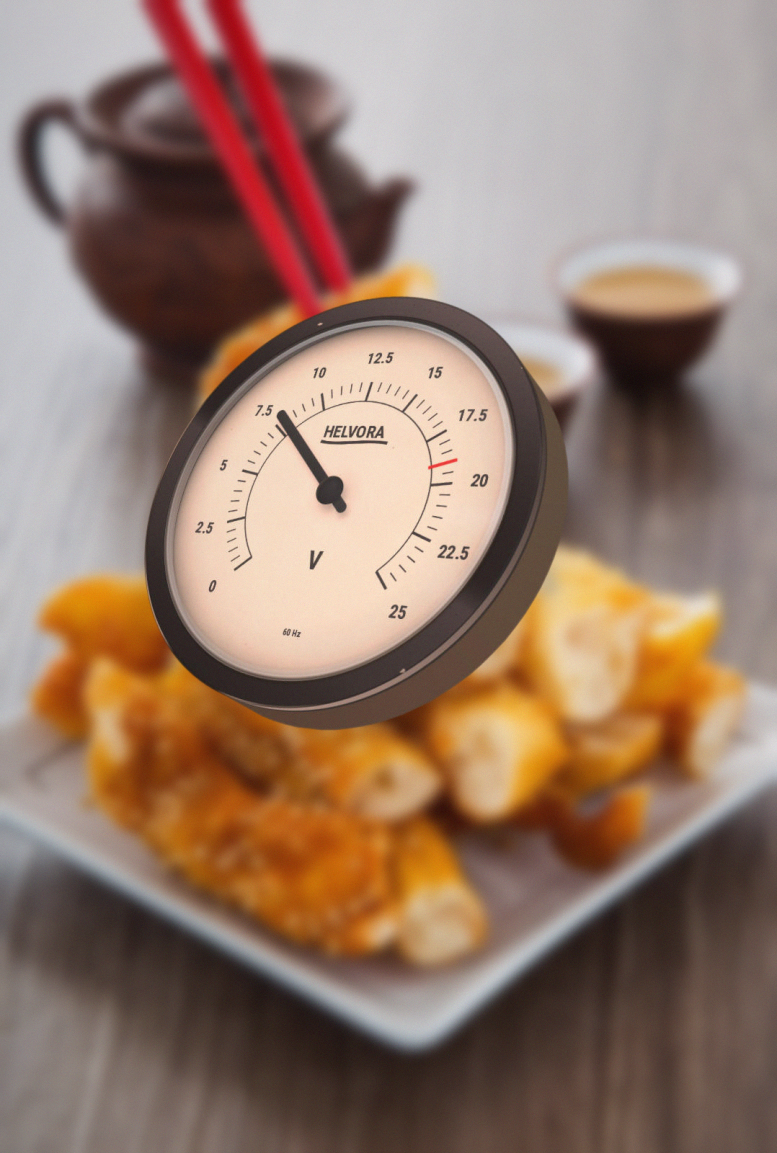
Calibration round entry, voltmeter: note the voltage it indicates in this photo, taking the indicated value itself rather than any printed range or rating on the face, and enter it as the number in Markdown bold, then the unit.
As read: **8** V
